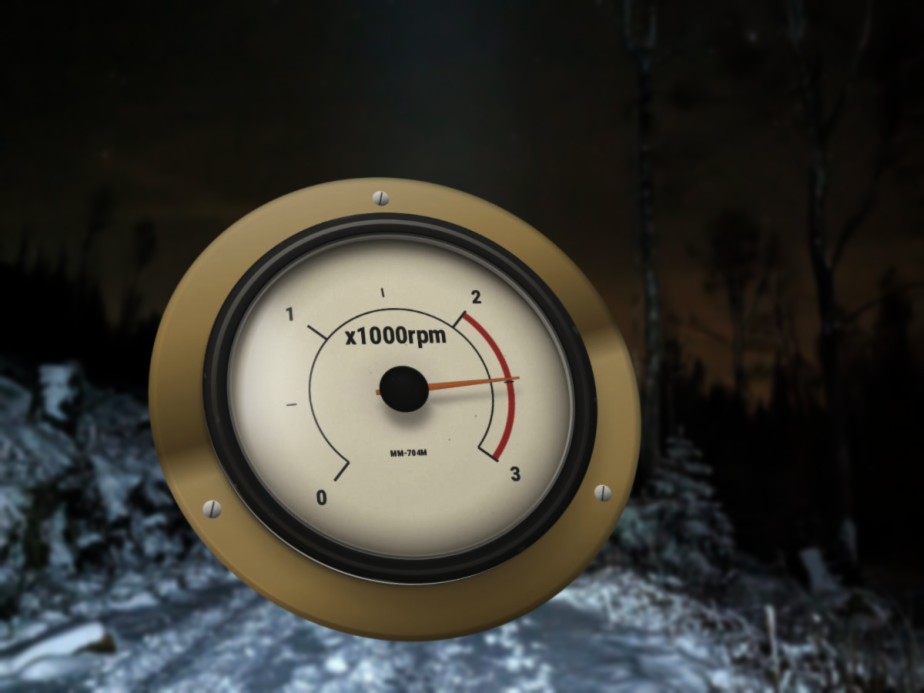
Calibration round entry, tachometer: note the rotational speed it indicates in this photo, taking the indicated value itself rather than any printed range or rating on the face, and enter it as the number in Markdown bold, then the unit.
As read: **2500** rpm
